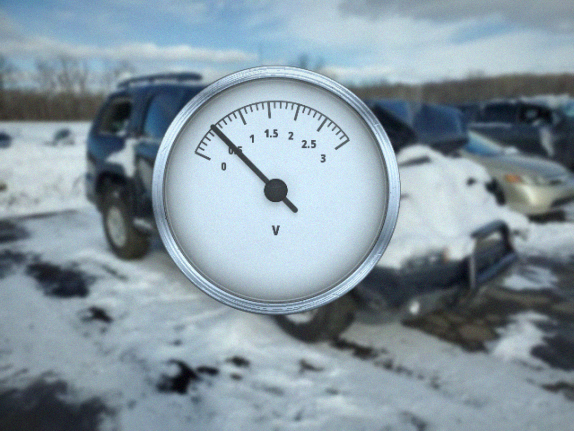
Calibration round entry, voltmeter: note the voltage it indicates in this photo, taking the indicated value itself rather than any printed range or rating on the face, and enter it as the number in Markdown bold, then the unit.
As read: **0.5** V
